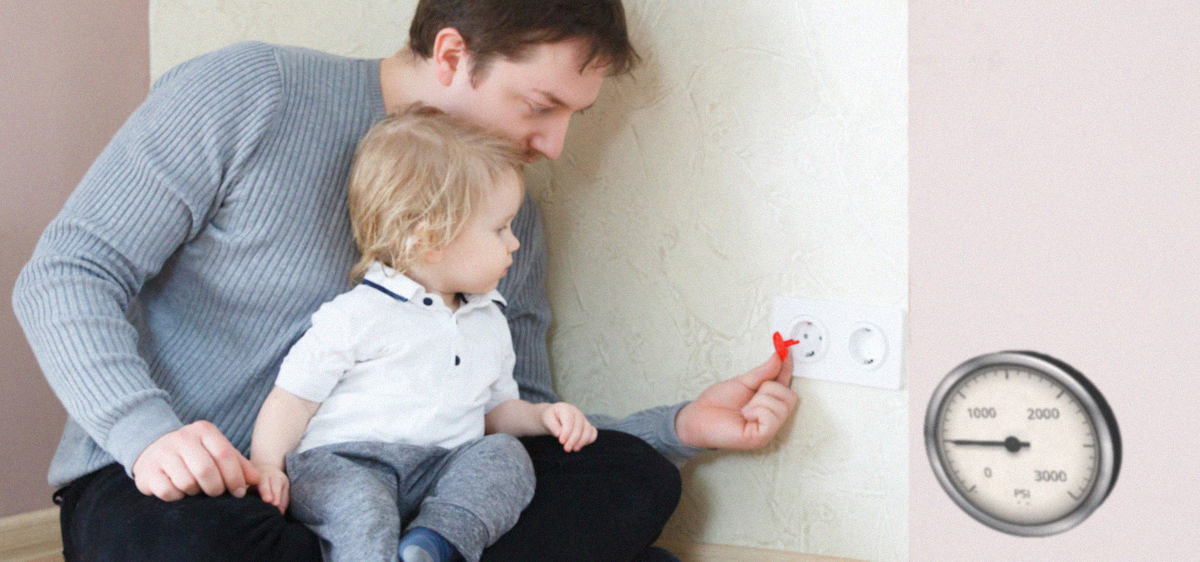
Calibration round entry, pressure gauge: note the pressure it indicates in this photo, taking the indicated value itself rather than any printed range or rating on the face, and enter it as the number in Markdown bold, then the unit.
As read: **500** psi
